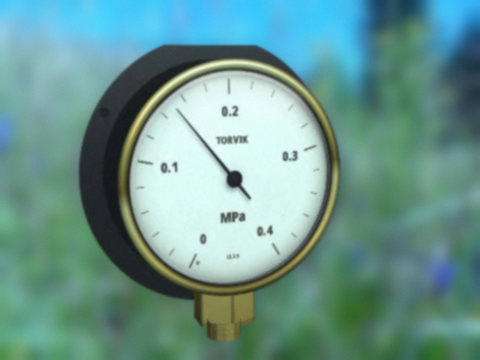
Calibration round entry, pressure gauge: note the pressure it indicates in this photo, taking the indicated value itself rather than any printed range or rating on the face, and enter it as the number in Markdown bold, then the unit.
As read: **0.15** MPa
